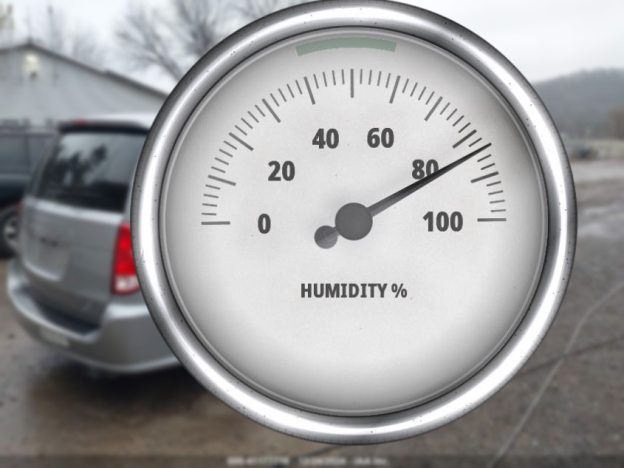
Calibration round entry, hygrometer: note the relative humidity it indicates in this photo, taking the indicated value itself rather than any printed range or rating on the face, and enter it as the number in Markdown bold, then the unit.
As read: **84** %
